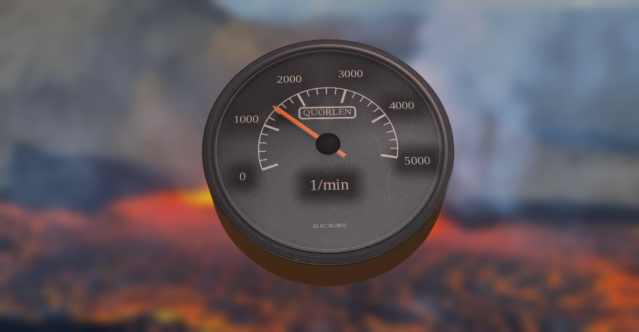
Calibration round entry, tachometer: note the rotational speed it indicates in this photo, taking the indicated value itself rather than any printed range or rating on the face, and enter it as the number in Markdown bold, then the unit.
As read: **1400** rpm
